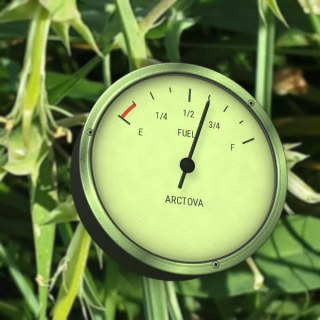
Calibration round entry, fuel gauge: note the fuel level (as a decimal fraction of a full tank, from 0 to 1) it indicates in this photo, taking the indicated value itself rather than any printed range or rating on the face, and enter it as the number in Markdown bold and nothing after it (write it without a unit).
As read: **0.625**
